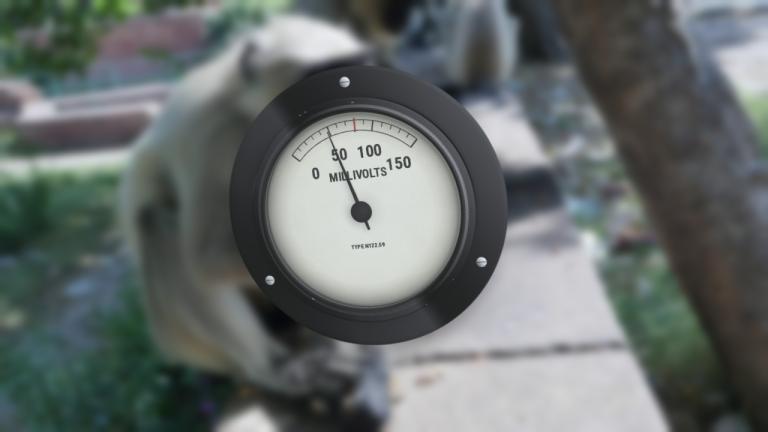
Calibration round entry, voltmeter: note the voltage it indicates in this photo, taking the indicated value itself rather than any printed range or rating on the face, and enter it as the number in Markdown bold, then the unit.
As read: **50** mV
